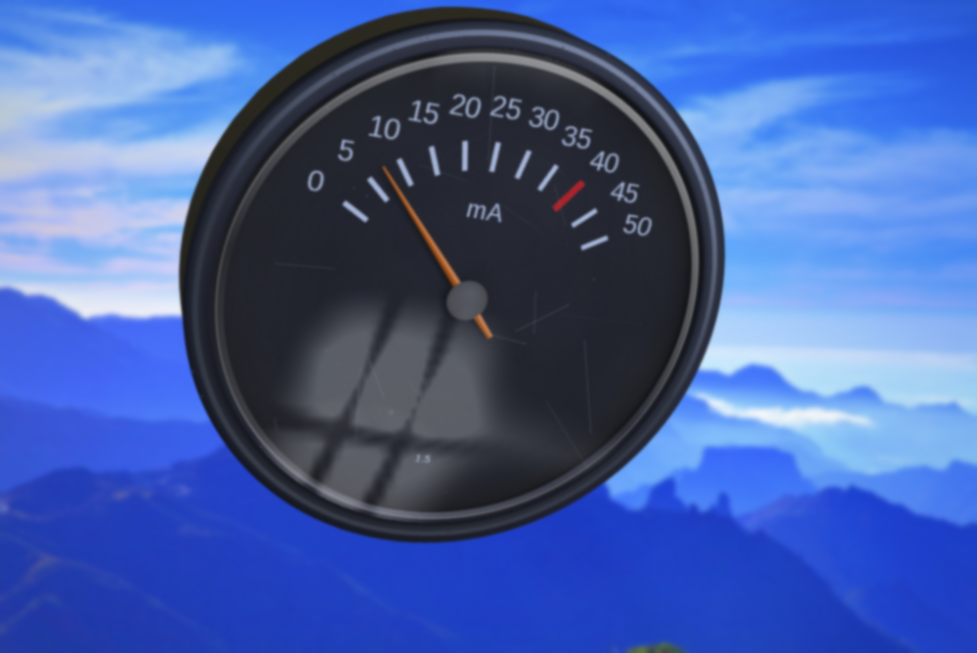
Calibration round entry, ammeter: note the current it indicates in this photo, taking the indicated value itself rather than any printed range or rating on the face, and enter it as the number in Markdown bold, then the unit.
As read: **7.5** mA
